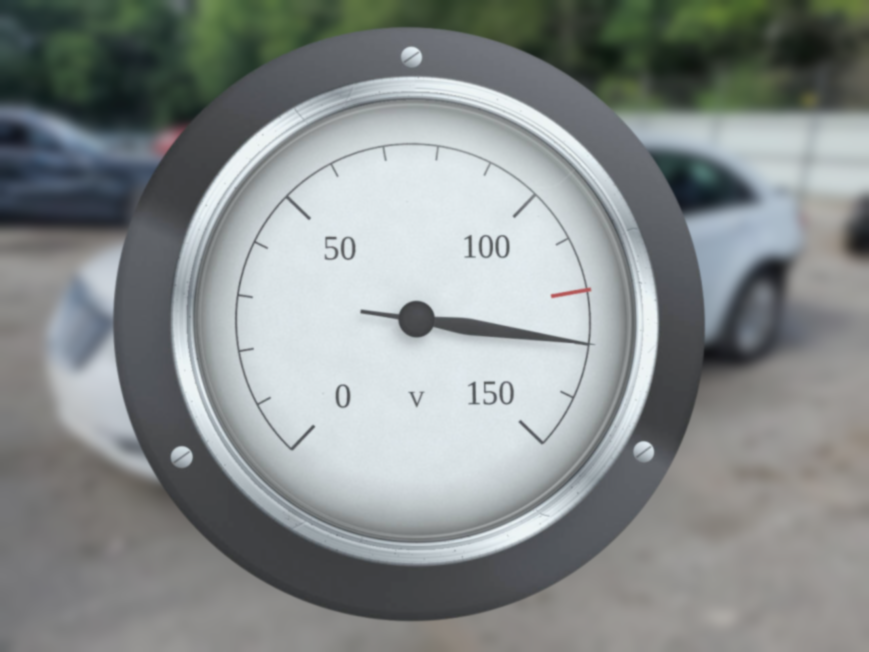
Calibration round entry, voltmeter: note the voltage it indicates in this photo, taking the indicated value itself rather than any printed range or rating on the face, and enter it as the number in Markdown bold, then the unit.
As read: **130** V
